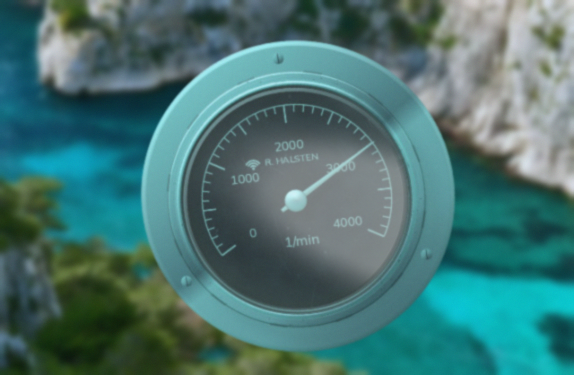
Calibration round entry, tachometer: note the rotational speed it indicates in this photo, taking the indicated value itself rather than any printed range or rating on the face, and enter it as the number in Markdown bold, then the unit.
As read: **3000** rpm
